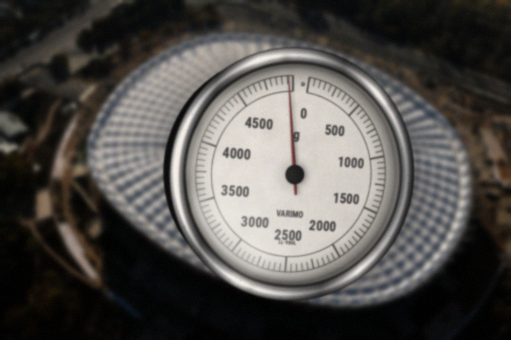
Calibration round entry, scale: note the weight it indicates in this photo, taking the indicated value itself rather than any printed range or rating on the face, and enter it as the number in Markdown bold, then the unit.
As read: **4950** g
